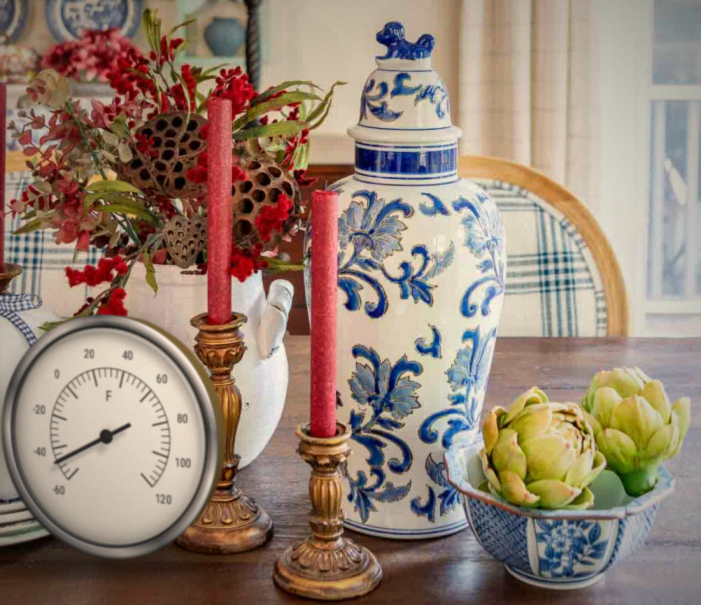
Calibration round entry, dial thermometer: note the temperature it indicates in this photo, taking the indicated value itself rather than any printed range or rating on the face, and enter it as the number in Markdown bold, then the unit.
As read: **-48** °F
